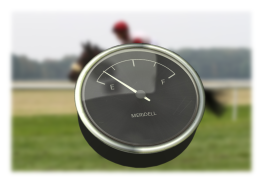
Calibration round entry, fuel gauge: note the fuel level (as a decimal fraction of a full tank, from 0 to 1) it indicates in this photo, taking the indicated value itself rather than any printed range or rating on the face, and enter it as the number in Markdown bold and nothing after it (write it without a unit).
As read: **0.125**
